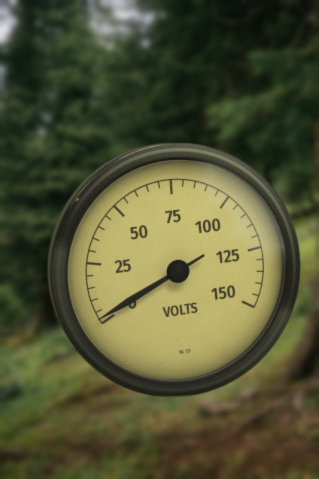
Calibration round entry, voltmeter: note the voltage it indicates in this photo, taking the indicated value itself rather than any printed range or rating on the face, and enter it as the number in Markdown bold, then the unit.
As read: **2.5** V
